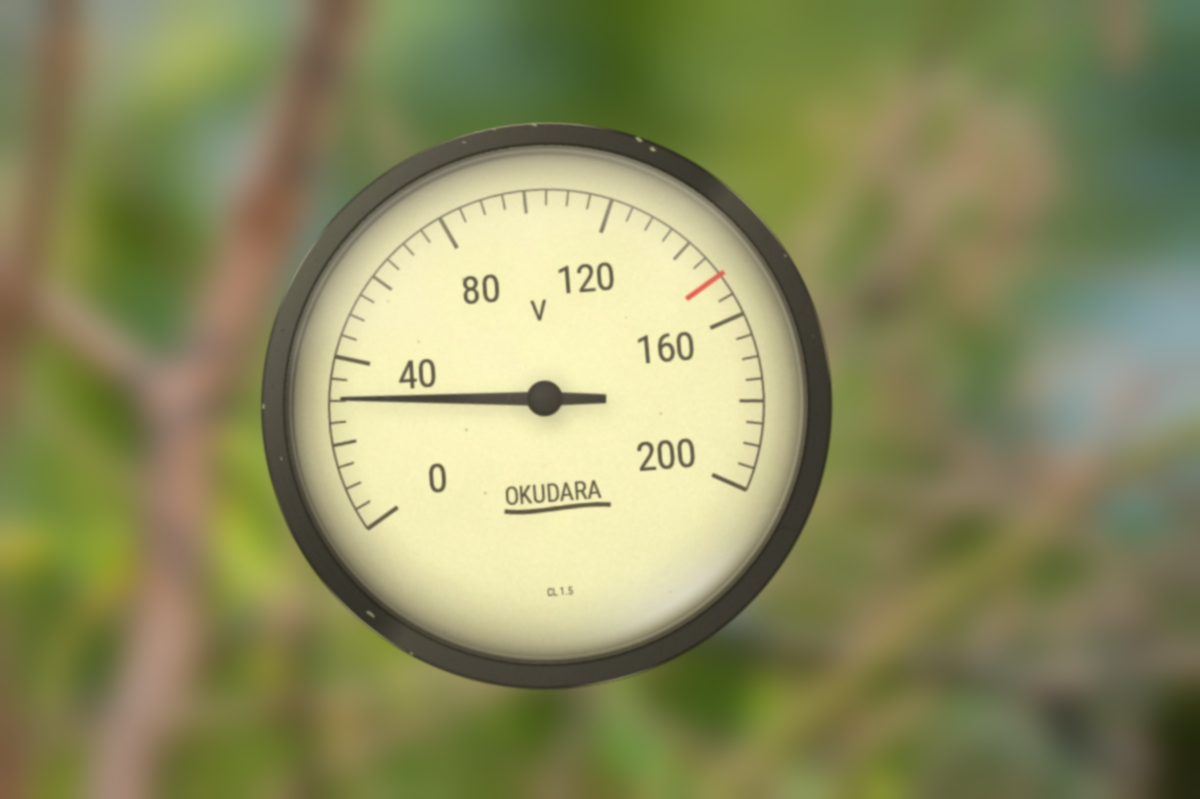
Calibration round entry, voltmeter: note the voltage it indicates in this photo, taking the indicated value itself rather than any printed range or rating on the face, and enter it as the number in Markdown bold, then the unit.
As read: **30** V
